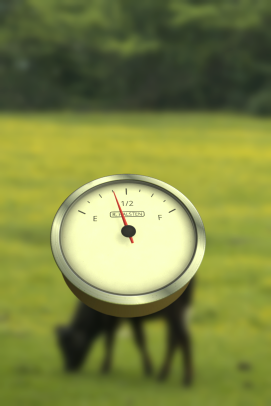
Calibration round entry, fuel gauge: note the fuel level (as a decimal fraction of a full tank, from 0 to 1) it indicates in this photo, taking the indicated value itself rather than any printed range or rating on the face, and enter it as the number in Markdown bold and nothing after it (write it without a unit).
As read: **0.375**
